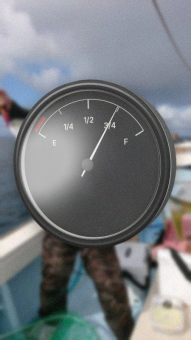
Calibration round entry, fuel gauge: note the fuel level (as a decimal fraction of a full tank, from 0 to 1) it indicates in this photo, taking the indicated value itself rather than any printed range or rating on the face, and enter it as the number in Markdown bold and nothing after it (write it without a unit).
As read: **0.75**
